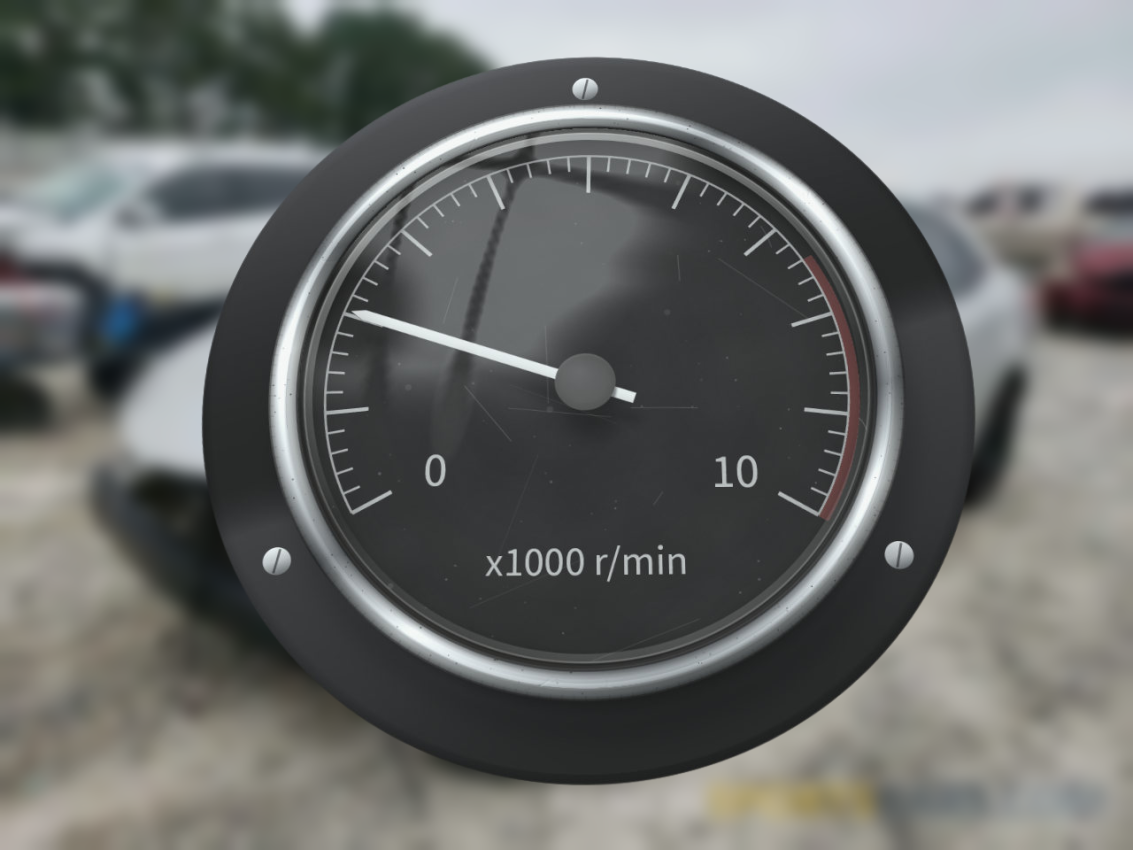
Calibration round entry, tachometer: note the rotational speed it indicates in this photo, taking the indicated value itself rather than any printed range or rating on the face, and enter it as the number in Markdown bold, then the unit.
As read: **2000** rpm
